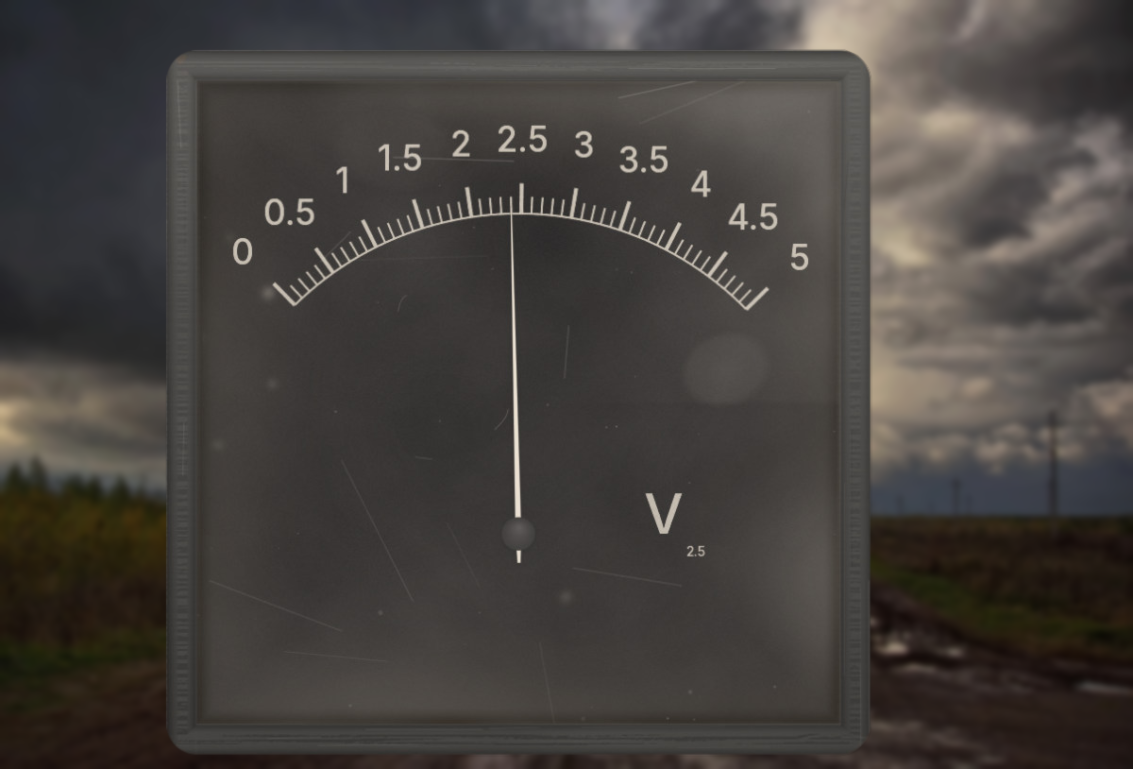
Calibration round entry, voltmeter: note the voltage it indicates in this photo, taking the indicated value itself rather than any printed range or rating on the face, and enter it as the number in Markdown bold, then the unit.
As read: **2.4** V
